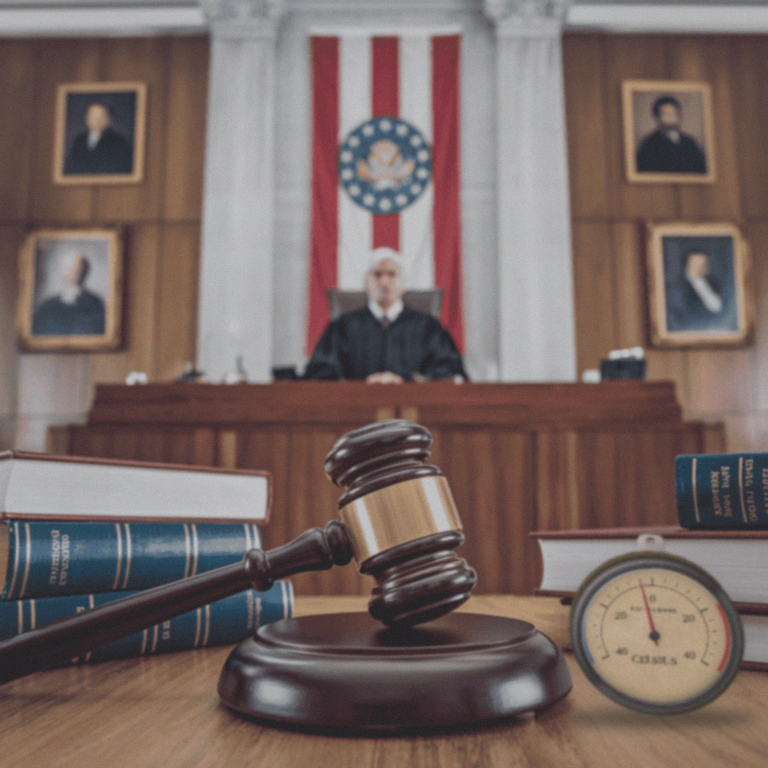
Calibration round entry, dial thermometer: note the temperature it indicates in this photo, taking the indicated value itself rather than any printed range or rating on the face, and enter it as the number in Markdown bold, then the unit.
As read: **-4** °C
